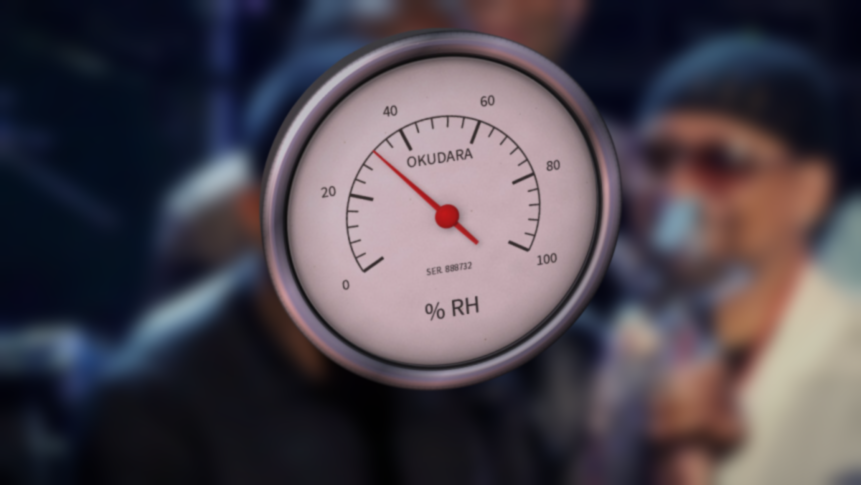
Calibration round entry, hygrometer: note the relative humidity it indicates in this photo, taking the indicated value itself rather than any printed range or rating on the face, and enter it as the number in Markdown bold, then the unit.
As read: **32** %
